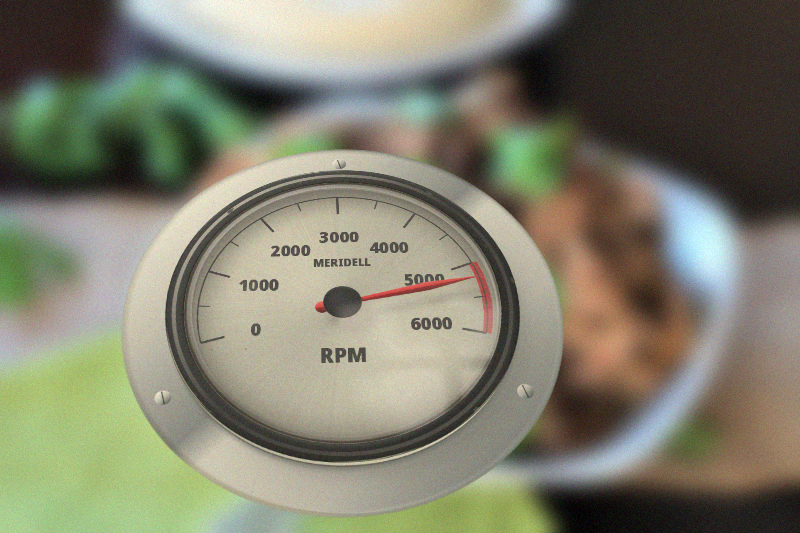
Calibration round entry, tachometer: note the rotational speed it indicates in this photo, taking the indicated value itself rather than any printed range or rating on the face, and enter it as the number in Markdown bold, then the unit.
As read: **5250** rpm
